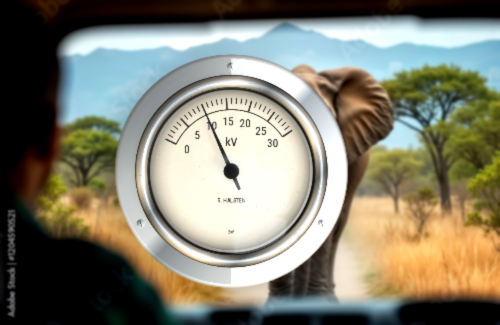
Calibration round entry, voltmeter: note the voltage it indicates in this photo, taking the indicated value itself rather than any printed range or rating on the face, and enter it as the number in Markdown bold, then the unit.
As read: **10** kV
